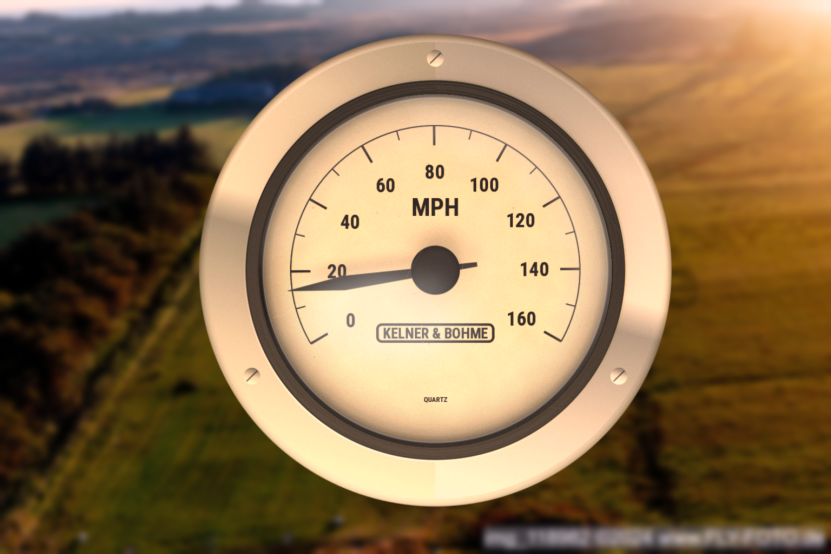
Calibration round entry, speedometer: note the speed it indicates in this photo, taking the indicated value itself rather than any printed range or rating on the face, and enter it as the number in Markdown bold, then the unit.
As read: **15** mph
